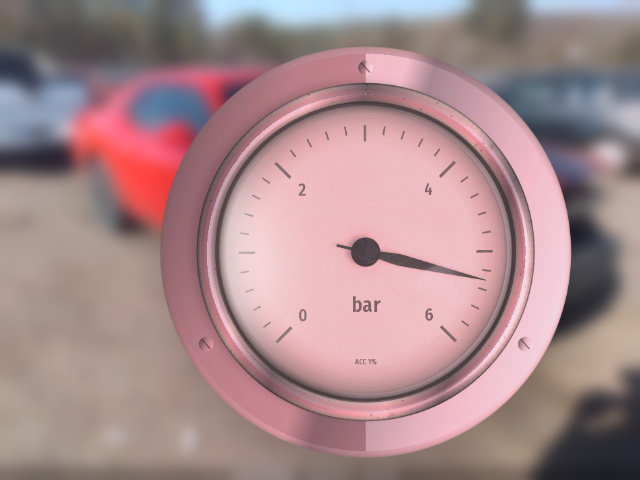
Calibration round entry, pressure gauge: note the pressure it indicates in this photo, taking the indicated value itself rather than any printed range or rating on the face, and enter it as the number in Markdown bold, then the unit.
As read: **5.3** bar
